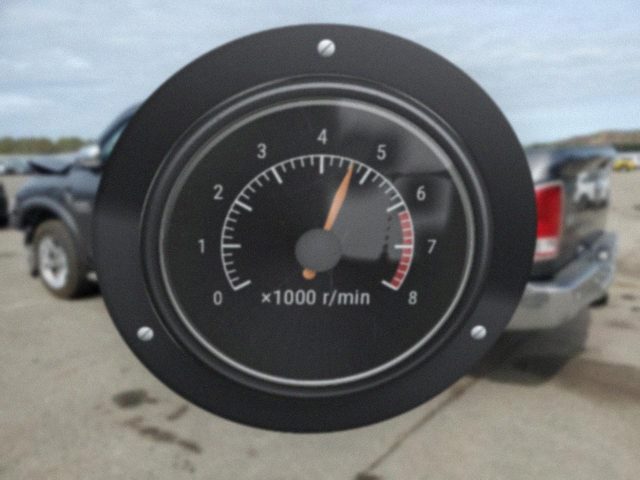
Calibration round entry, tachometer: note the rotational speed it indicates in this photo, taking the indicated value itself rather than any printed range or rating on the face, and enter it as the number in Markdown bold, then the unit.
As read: **4600** rpm
